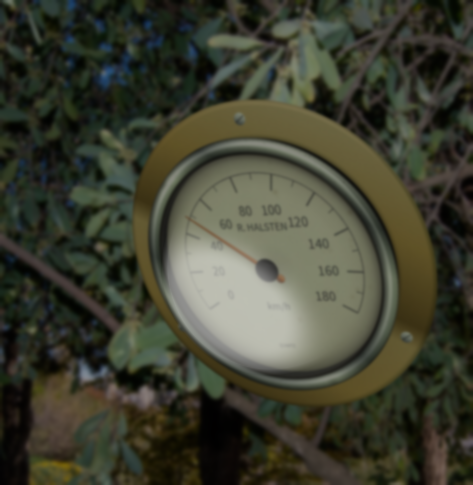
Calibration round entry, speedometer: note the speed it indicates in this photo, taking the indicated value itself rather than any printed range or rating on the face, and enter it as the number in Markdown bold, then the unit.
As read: **50** km/h
